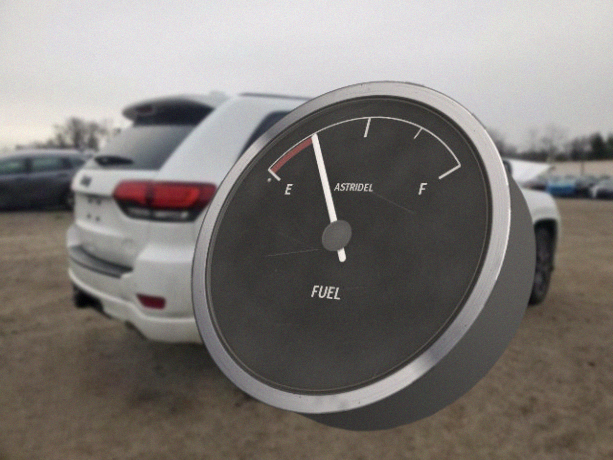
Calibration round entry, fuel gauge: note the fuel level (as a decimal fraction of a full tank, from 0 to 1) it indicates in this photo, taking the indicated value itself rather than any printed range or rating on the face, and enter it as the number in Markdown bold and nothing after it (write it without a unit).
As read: **0.25**
